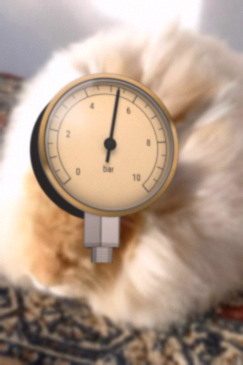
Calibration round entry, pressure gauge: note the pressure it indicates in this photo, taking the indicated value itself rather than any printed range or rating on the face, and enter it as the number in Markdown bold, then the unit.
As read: **5.25** bar
